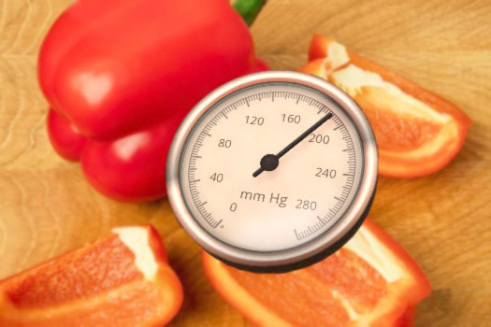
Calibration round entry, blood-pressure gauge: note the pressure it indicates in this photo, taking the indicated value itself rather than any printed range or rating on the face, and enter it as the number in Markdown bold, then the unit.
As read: **190** mmHg
